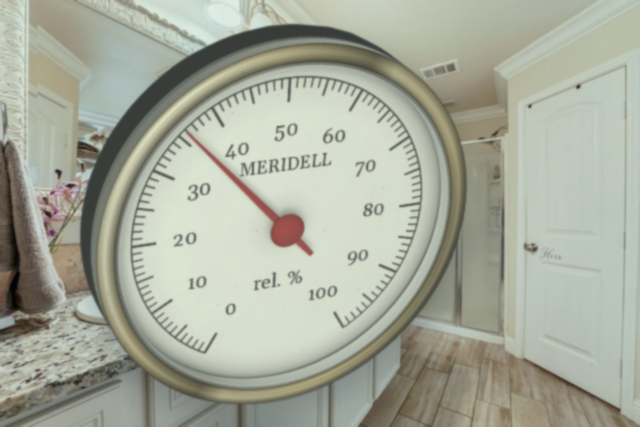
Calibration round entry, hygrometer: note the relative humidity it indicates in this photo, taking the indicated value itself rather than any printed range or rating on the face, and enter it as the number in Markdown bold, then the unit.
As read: **36** %
